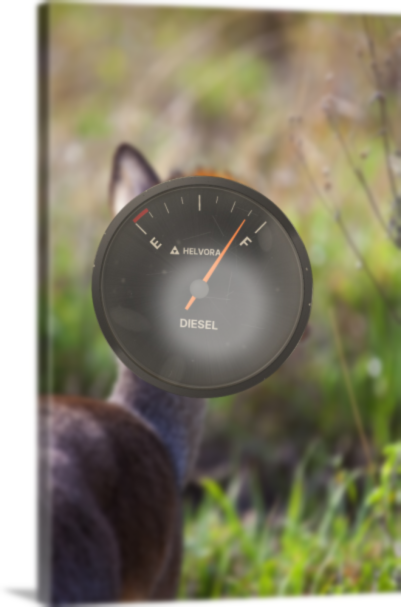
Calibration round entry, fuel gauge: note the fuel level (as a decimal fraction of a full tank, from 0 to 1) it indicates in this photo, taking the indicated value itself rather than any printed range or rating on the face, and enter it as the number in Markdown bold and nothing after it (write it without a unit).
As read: **0.875**
